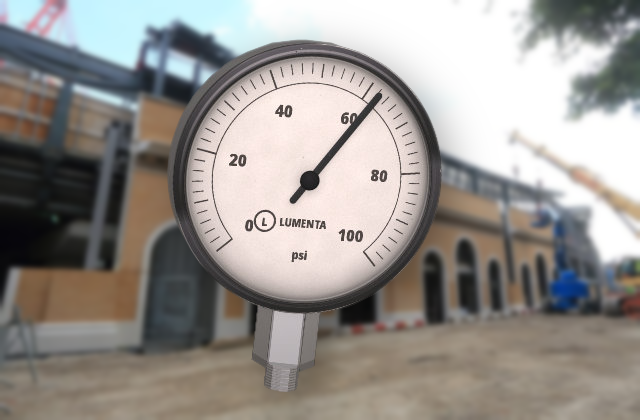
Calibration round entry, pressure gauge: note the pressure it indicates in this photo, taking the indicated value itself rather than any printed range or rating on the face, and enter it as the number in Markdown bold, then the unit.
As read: **62** psi
